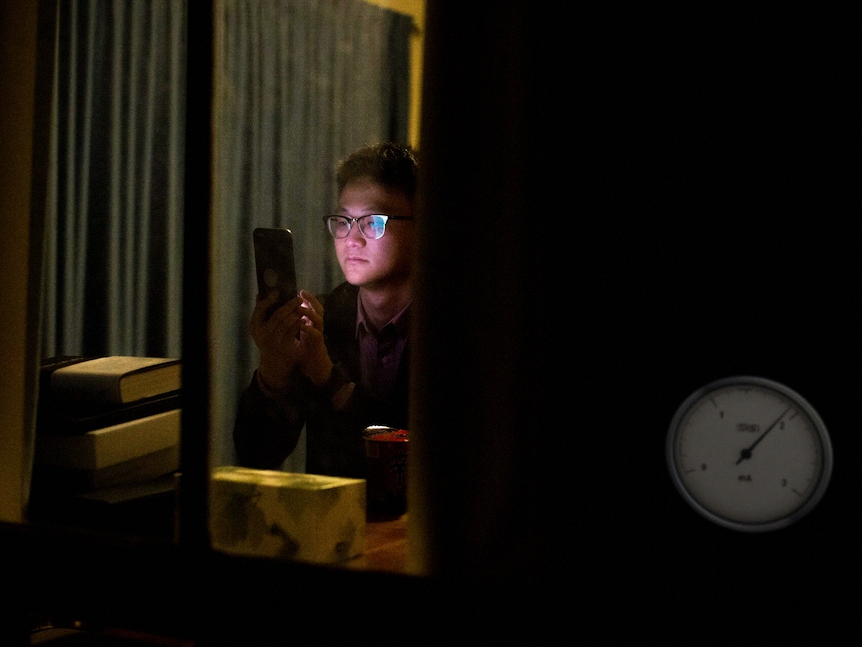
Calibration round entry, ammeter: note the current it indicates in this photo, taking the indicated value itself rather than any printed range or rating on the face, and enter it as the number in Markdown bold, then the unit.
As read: **1.9** mA
